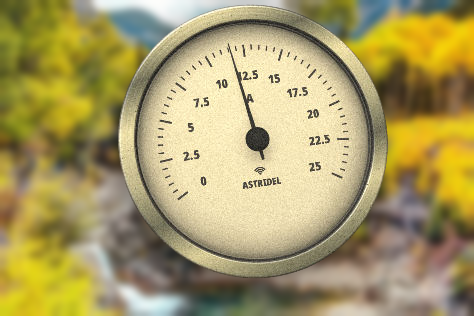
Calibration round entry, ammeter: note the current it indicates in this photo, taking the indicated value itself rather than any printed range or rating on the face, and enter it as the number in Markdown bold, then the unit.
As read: **11.5** A
